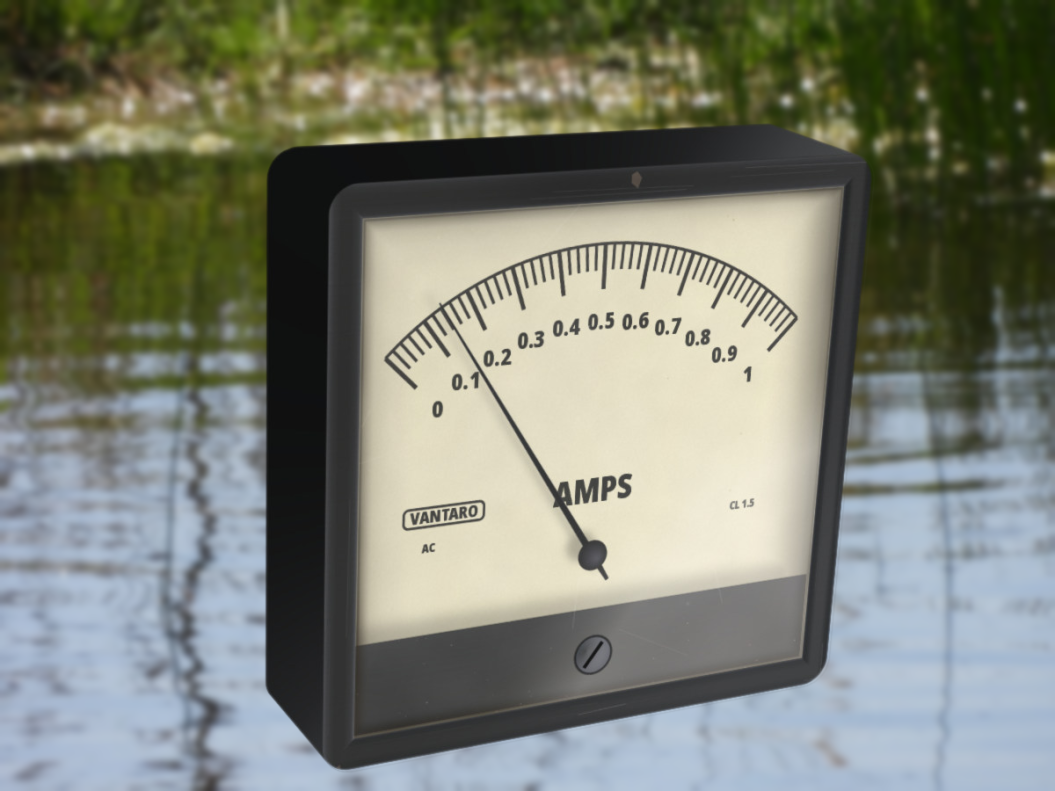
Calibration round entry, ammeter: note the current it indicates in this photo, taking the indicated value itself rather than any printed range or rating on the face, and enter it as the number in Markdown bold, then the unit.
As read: **0.14** A
